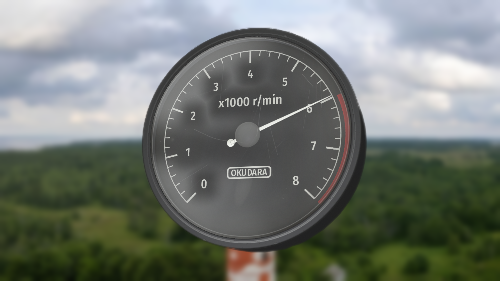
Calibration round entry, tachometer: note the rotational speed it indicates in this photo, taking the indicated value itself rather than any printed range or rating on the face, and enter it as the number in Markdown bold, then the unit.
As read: **6000** rpm
